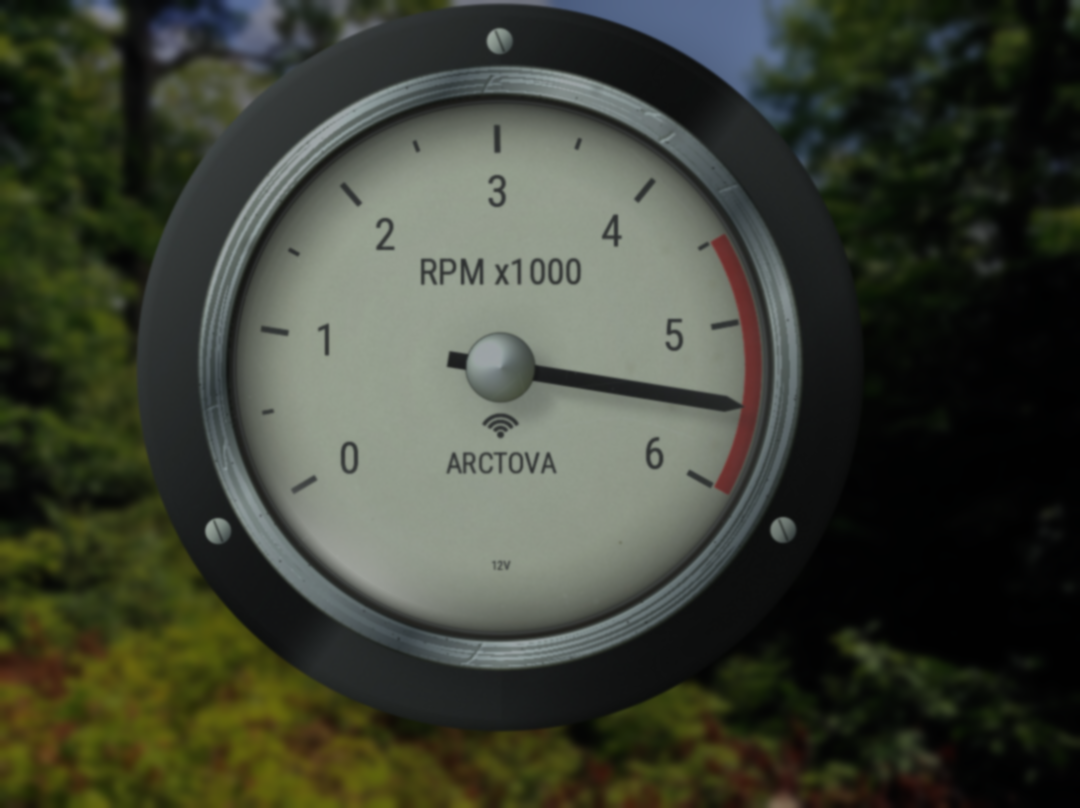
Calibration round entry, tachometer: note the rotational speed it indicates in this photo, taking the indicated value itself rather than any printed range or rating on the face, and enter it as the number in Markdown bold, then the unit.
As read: **5500** rpm
